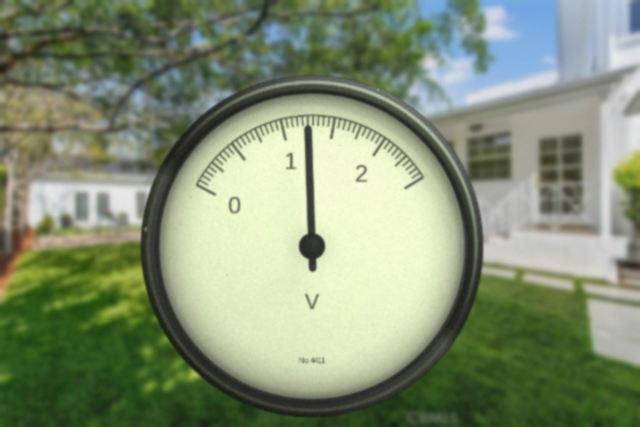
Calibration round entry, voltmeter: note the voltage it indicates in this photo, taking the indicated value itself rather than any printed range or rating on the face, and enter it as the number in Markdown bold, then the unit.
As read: **1.25** V
